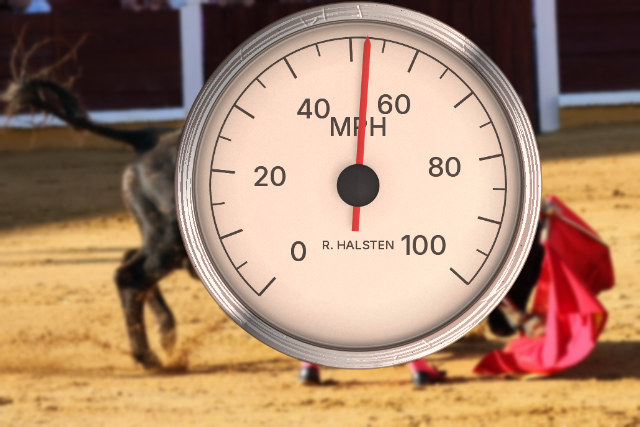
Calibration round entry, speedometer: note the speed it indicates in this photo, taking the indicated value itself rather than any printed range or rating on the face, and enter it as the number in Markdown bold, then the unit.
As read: **52.5** mph
